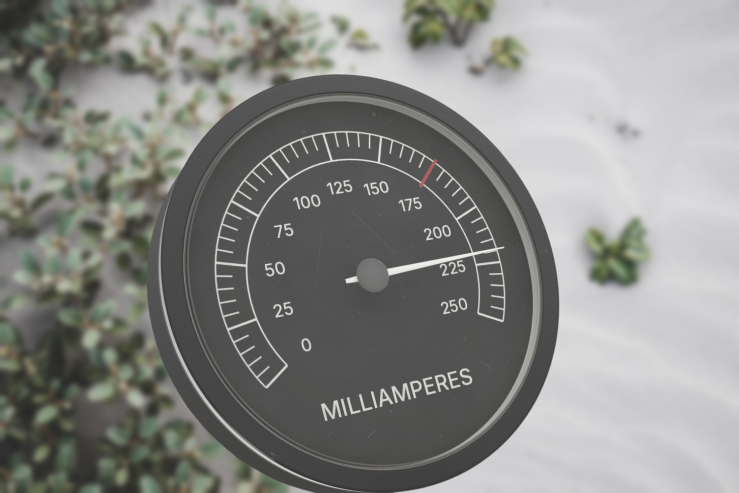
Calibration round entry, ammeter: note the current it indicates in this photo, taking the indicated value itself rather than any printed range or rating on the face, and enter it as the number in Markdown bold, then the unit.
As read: **220** mA
